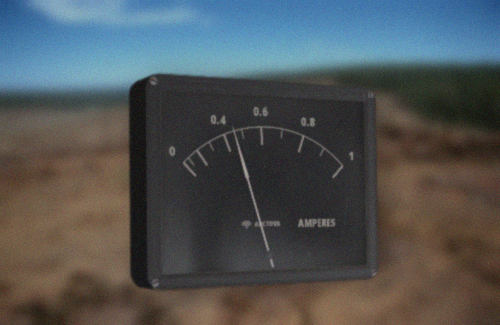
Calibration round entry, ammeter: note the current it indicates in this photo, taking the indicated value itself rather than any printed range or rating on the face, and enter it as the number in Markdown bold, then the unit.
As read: **0.45** A
